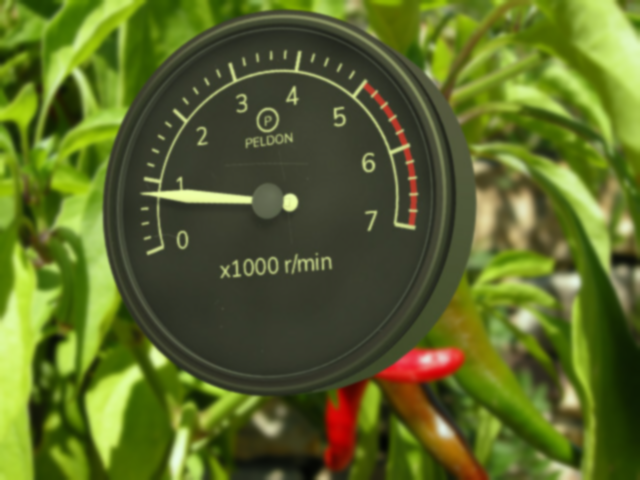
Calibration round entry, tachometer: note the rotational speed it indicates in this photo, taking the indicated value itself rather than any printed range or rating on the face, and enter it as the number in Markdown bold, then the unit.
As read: **800** rpm
